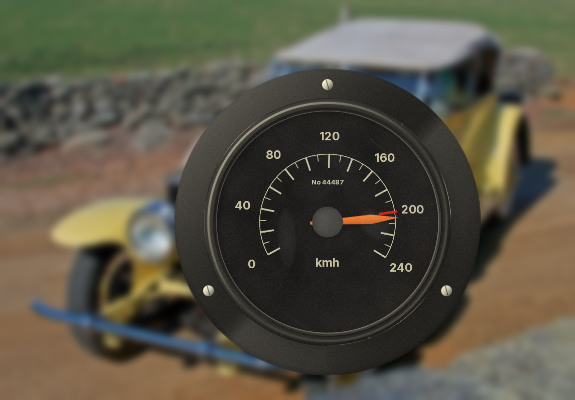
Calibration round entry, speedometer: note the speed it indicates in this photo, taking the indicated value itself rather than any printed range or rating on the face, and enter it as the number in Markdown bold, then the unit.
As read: **205** km/h
